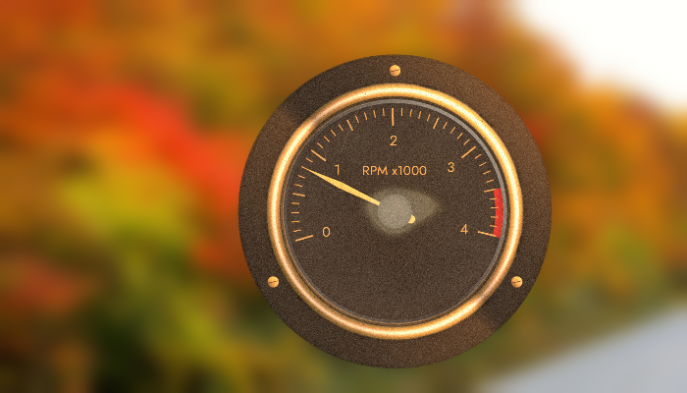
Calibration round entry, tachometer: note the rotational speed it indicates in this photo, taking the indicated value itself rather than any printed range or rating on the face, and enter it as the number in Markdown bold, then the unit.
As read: **800** rpm
